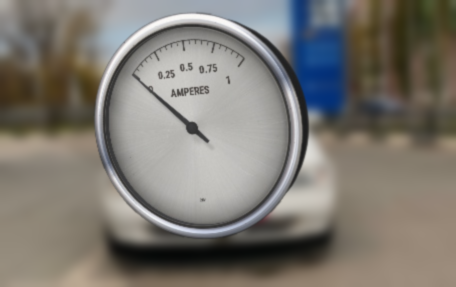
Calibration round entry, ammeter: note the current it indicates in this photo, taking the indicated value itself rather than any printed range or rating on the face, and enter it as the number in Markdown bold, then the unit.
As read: **0** A
